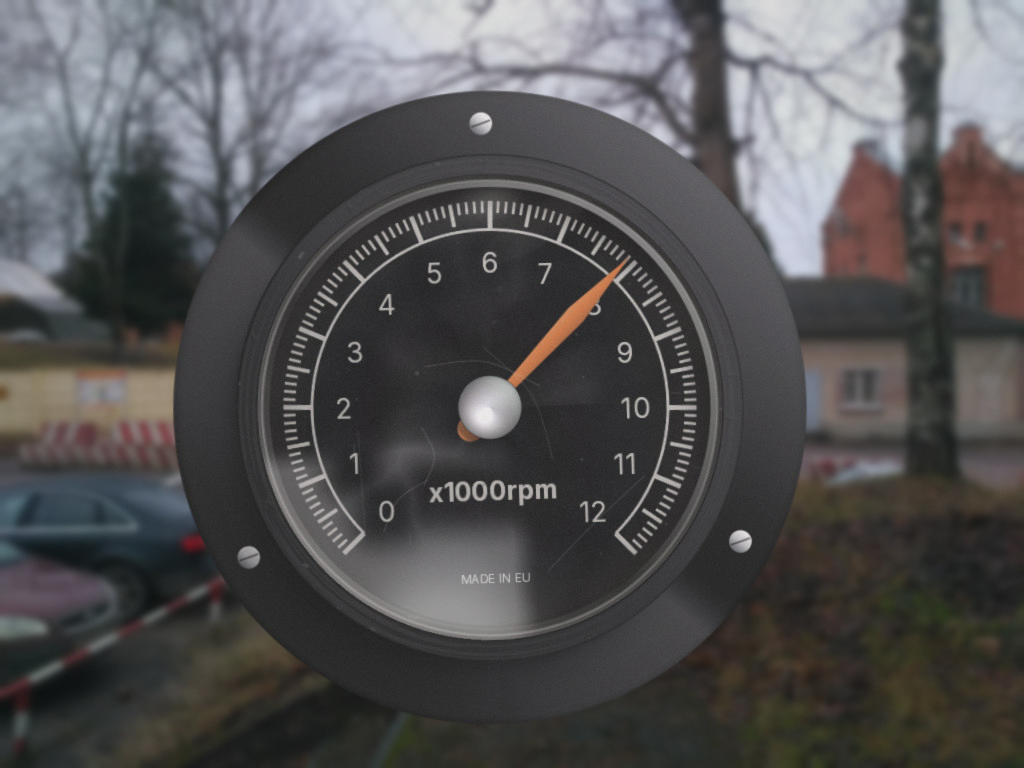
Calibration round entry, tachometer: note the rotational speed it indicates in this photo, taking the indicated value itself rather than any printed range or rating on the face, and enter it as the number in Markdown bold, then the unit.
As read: **7900** rpm
